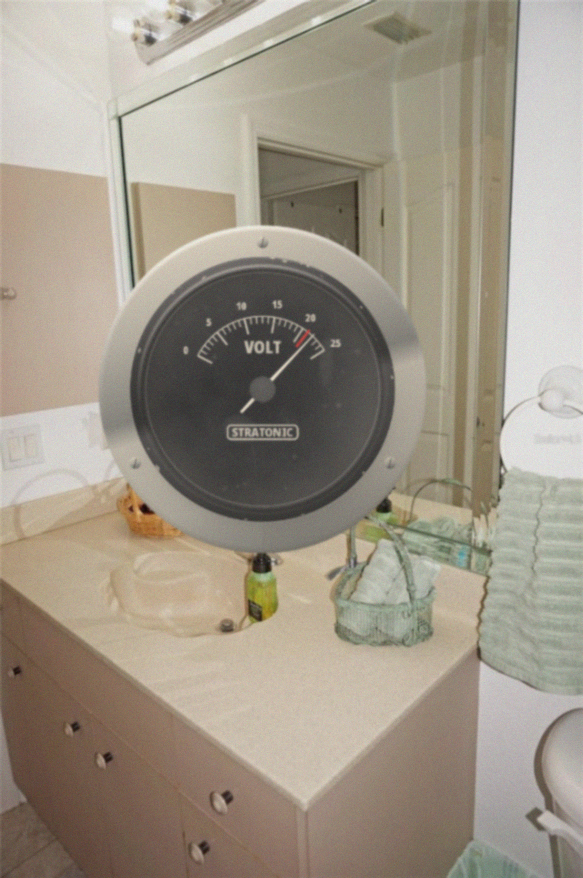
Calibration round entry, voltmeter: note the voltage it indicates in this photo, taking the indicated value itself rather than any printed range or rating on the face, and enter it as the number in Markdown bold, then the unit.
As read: **22** V
